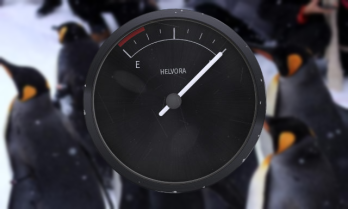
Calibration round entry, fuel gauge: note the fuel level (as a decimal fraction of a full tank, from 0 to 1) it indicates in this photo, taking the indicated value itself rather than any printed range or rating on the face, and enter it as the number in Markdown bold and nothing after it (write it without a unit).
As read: **1**
